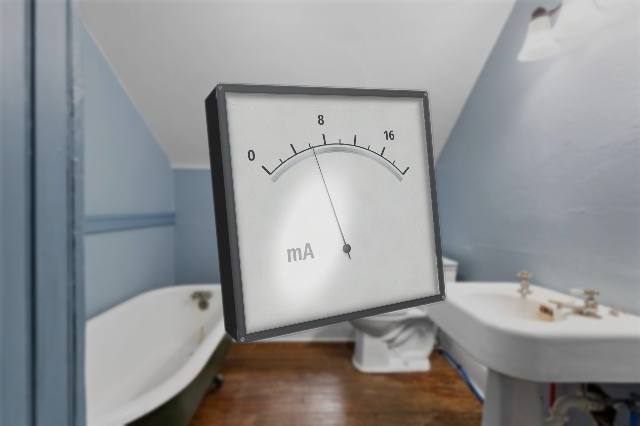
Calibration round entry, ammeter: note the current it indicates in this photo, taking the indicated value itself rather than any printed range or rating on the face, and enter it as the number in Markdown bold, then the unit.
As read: **6** mA
